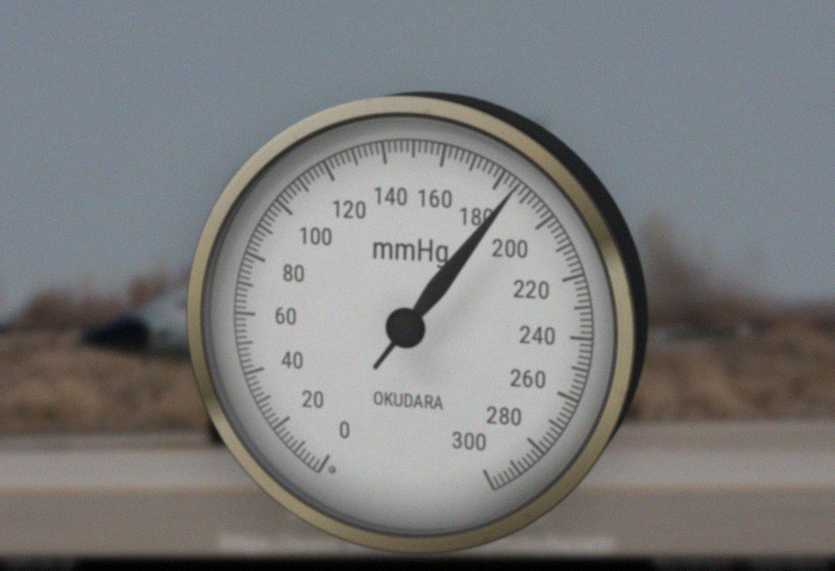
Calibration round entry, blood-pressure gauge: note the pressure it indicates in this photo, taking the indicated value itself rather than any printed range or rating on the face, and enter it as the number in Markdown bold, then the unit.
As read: **186** mmHg
